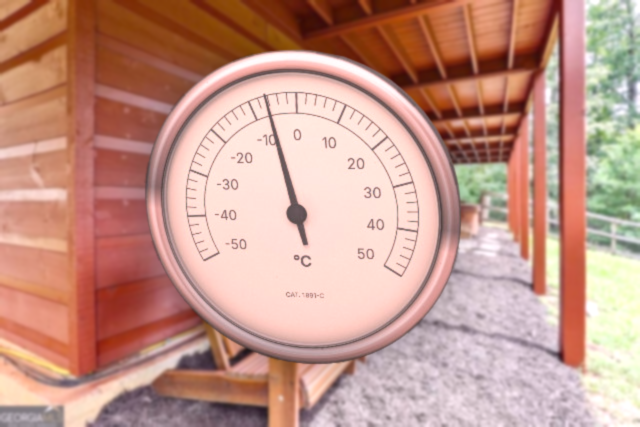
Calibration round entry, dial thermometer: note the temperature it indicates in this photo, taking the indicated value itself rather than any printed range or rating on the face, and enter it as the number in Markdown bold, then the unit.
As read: **-6** °C
